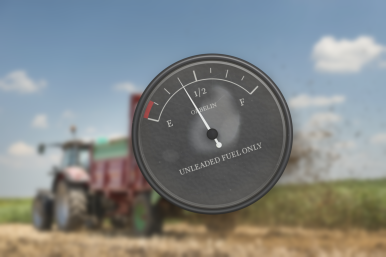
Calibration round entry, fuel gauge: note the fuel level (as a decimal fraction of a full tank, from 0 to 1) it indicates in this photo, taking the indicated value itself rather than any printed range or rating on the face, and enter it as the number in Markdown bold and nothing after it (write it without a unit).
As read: **0.375**
